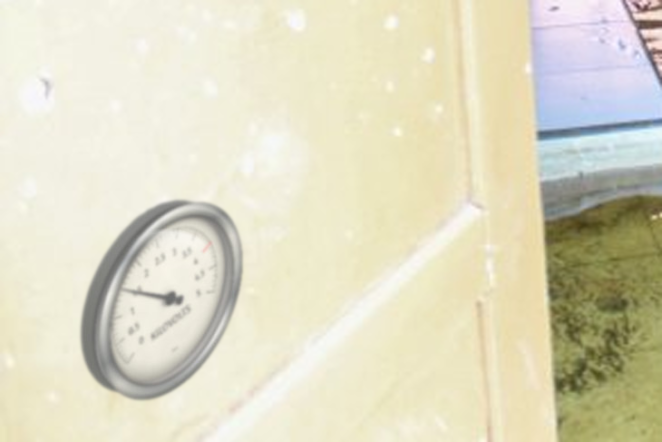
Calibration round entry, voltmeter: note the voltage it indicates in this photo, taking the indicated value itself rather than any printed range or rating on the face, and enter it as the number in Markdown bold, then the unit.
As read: **1.5** kV
